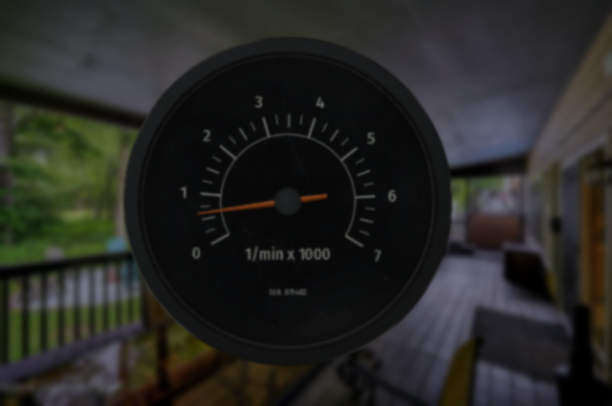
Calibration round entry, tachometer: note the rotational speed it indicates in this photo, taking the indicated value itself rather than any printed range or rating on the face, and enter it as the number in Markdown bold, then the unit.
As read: **625** rpm
